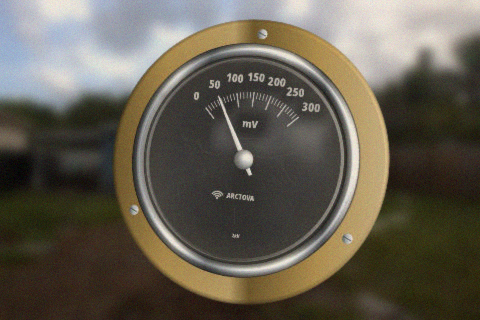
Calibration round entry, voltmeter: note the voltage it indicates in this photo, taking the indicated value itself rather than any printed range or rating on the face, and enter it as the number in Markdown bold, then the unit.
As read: **50** mV
